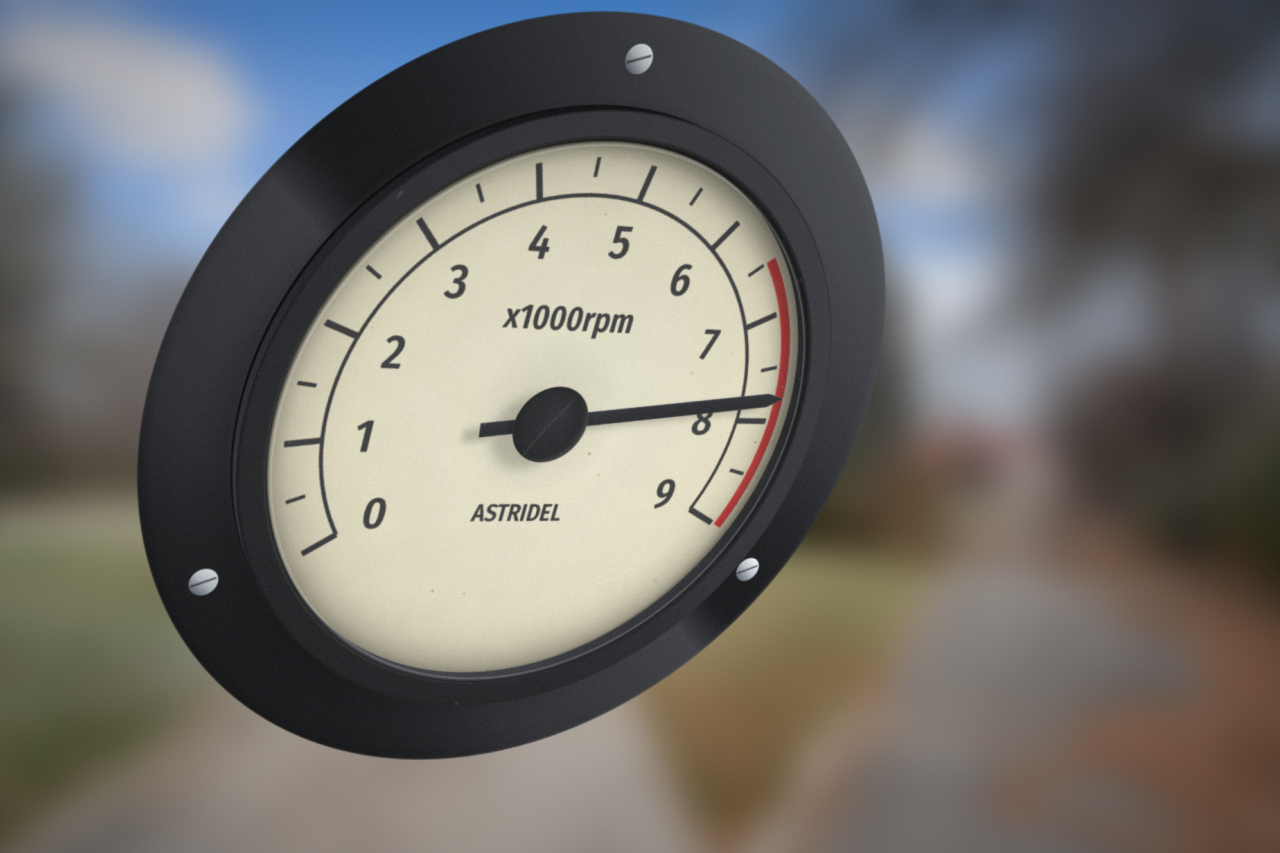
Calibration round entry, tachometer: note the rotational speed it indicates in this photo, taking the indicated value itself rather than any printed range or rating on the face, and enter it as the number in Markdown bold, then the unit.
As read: **7750** rpm
